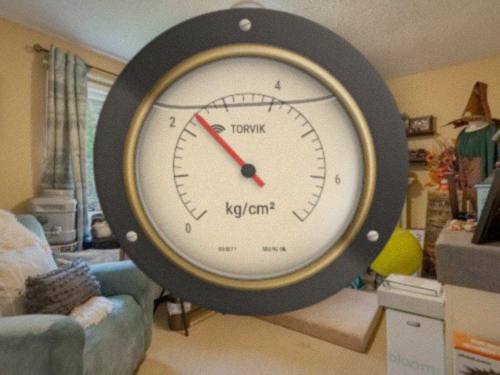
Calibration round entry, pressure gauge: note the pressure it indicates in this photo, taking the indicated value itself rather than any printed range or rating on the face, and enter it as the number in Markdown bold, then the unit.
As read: **2.4** kg/cm²
